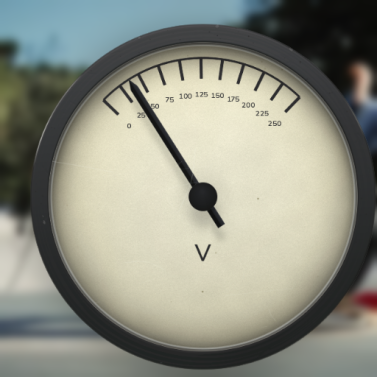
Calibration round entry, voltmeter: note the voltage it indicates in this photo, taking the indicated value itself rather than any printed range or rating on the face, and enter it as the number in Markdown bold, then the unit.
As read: **37.5** V
